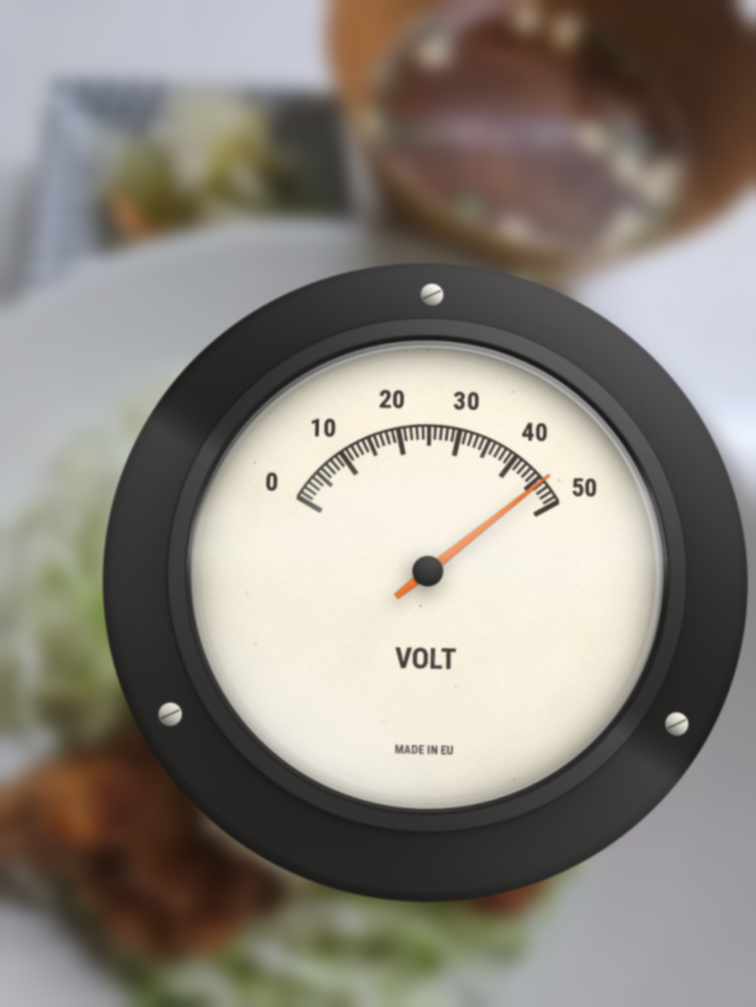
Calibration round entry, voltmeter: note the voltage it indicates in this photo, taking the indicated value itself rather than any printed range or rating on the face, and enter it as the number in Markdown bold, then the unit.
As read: **46** V
